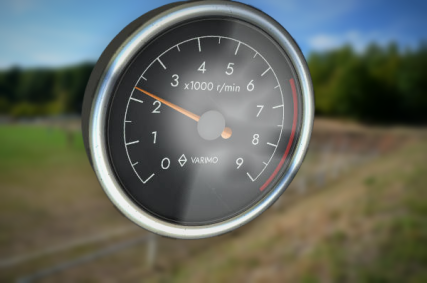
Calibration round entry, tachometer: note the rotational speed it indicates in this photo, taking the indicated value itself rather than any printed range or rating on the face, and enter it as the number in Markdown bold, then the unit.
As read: **2250** rpm
